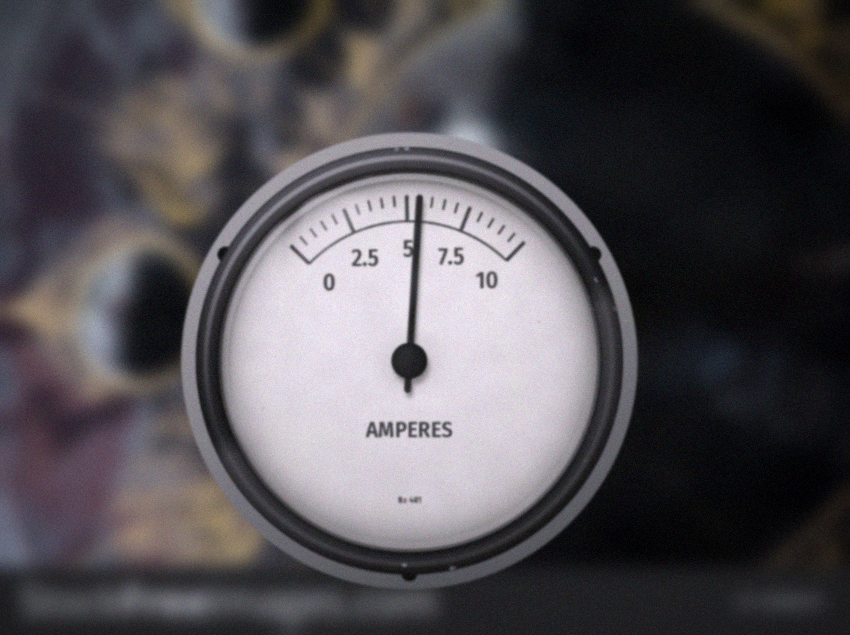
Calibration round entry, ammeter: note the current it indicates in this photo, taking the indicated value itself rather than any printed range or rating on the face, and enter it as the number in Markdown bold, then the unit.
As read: **5.5** A
